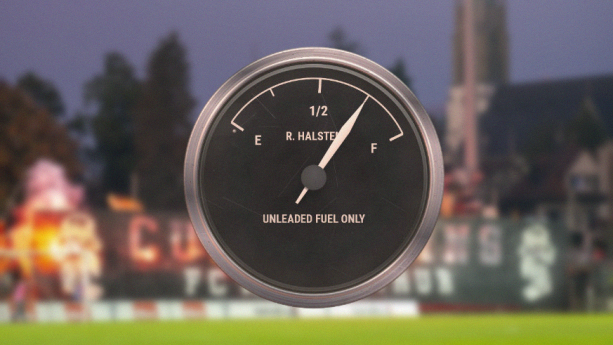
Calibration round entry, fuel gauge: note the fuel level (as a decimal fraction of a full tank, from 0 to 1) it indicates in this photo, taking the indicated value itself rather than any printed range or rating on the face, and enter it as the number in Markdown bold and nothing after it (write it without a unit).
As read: **0.75**
